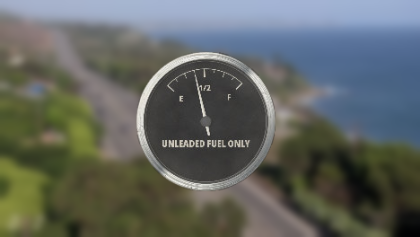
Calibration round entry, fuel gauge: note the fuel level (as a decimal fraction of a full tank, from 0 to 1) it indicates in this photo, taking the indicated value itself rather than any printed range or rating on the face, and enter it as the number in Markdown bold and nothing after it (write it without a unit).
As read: **0.375**
